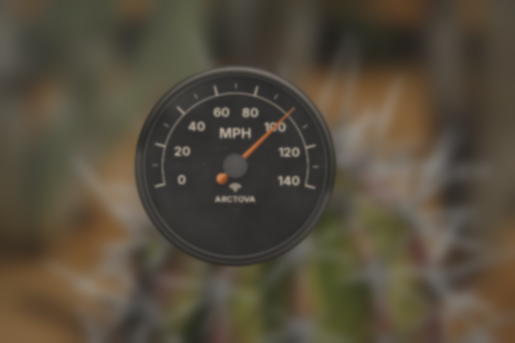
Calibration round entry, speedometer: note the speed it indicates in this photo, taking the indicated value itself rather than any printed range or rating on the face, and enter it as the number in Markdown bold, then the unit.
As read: **100** mph
